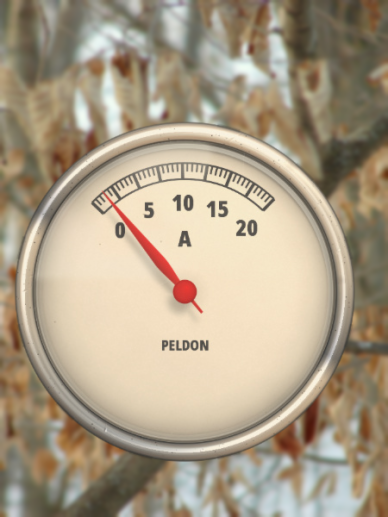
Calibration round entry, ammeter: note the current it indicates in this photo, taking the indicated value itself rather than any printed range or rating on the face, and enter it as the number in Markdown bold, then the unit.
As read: **1.5** A
